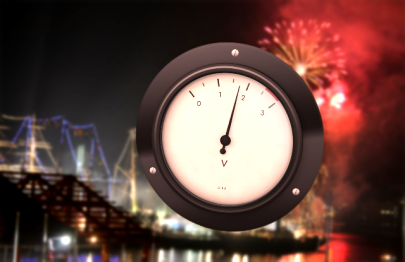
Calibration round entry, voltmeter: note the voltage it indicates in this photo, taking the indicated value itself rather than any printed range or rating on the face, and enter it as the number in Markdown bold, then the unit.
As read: **1.75** V
